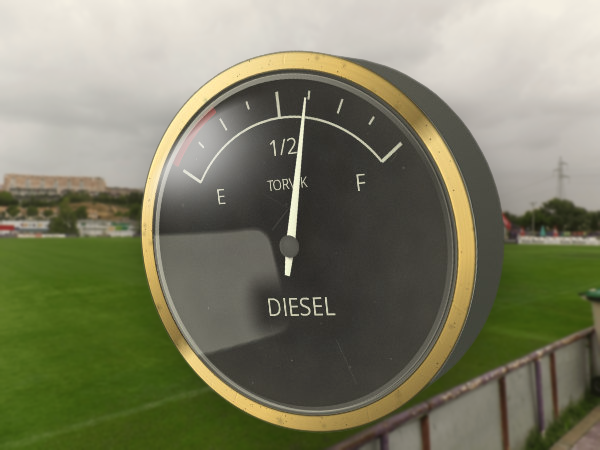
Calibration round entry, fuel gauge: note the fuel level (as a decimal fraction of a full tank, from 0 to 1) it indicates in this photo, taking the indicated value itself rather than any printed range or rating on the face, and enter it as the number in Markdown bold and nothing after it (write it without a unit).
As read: **0.625**
